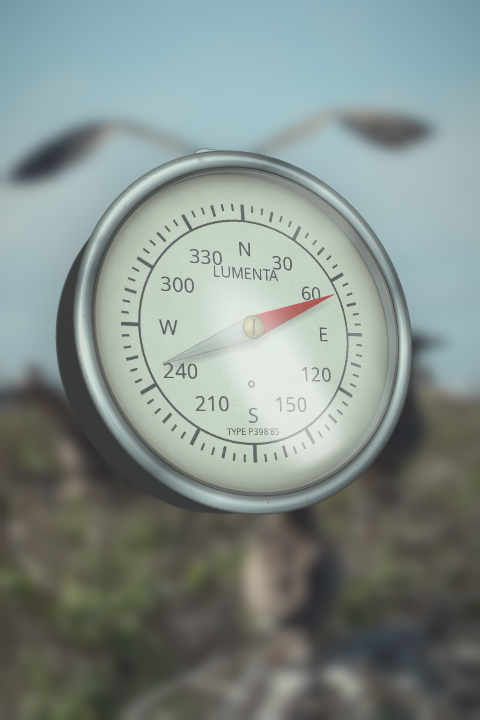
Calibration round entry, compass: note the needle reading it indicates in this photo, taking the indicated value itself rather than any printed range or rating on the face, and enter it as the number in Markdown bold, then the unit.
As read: **67.5** °
